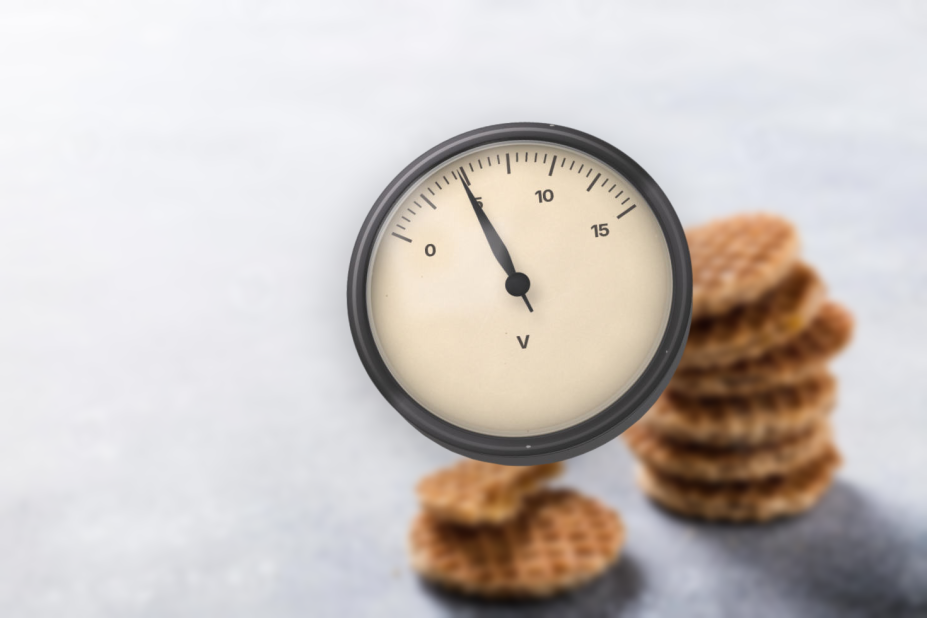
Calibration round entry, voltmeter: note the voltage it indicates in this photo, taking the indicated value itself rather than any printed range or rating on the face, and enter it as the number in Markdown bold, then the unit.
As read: **4.75** V
